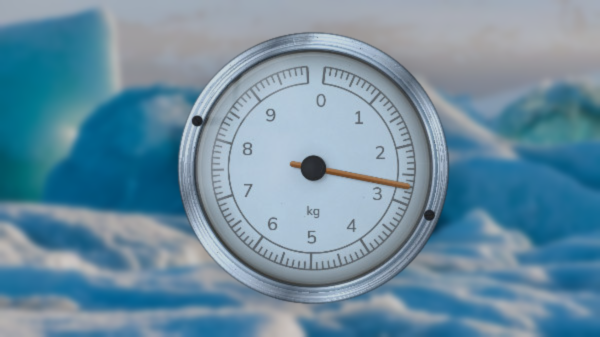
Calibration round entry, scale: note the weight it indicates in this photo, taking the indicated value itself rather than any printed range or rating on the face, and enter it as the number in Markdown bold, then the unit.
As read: **2.7** kg
